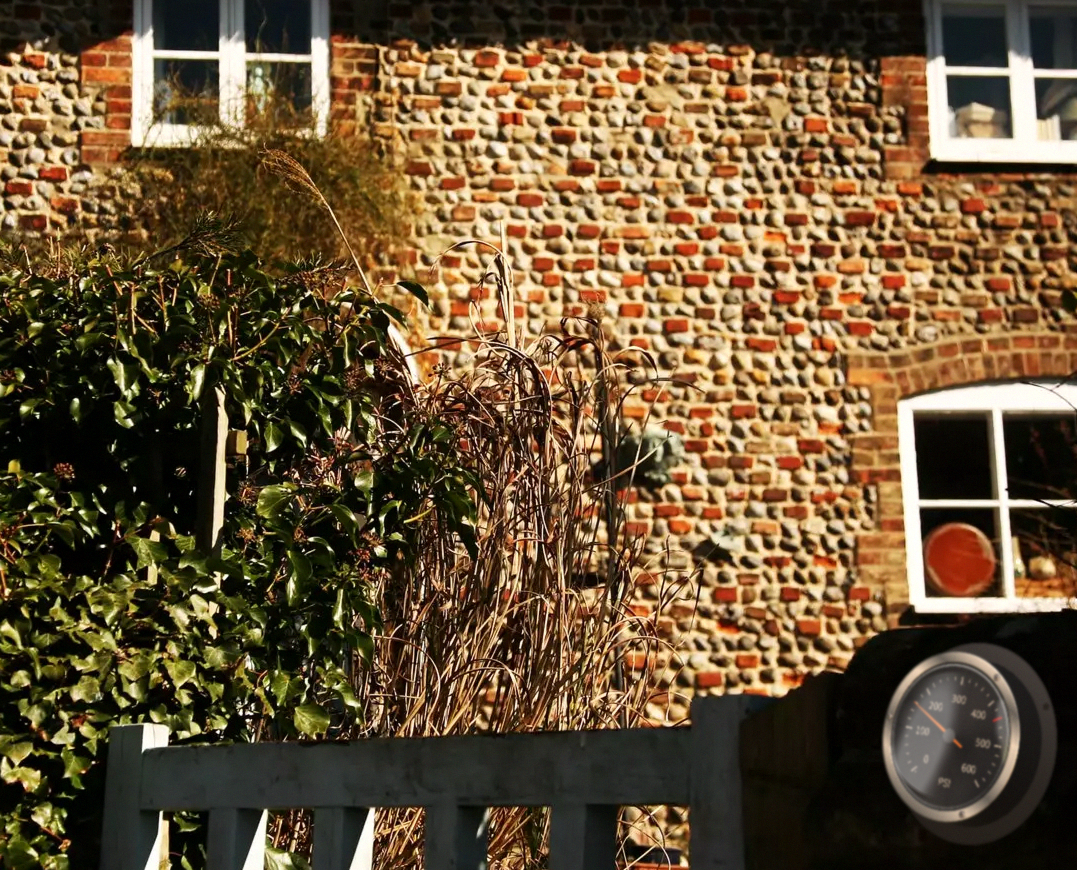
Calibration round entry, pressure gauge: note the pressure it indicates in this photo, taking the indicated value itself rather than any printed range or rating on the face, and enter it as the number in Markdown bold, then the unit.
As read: **160** psi
